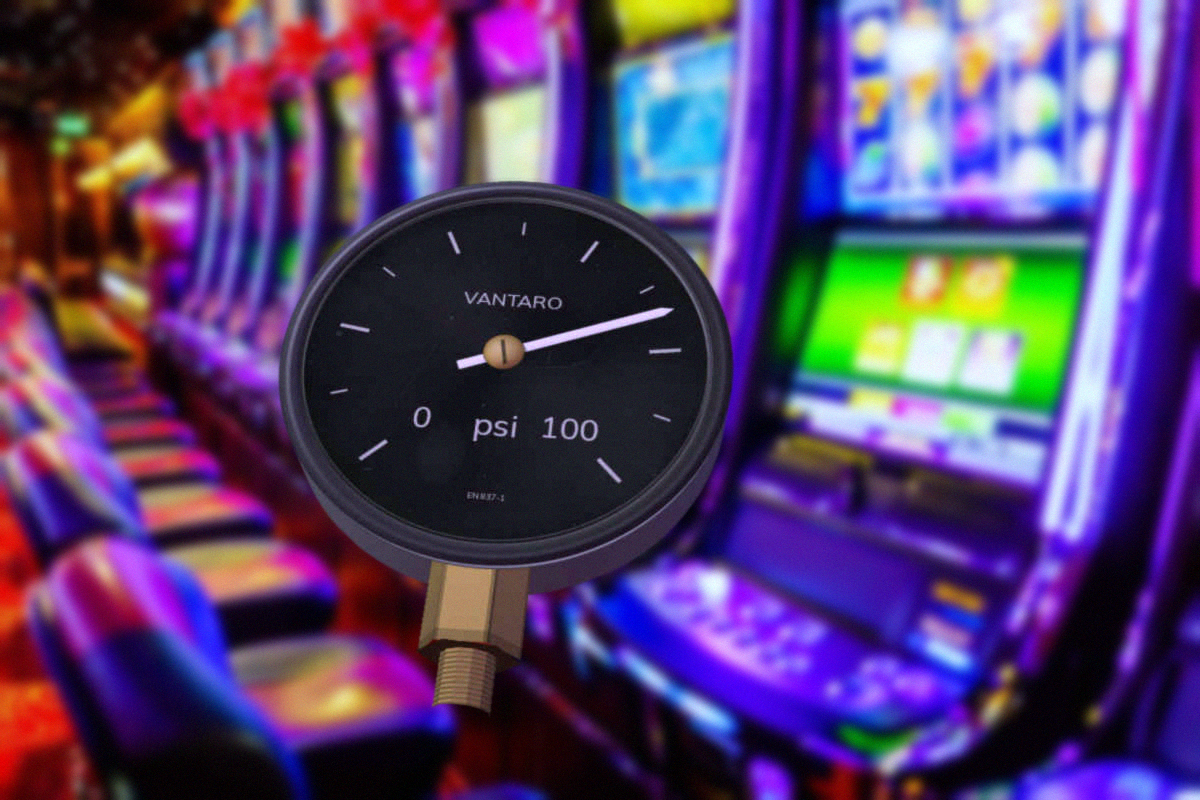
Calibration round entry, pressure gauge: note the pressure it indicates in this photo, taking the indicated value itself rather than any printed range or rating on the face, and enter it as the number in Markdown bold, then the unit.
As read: **75** psi
